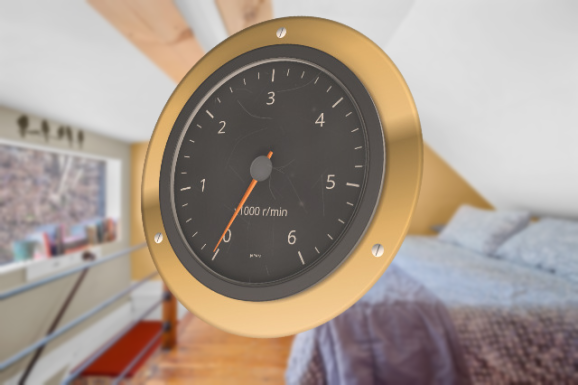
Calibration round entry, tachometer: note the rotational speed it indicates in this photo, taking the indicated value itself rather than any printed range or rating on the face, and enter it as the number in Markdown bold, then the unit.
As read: **0** rpm
